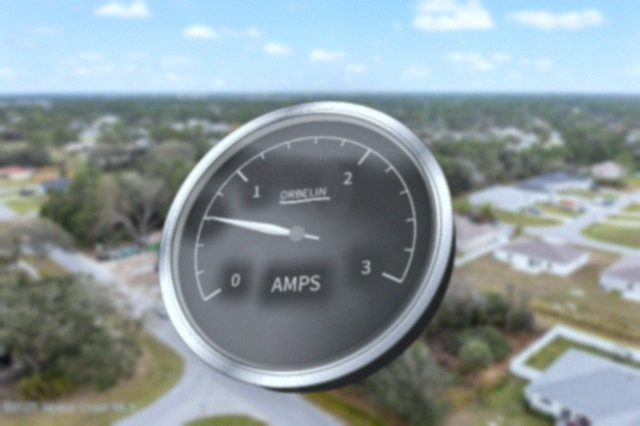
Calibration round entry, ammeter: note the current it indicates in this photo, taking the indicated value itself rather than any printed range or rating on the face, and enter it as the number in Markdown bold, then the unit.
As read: **0.6** A
